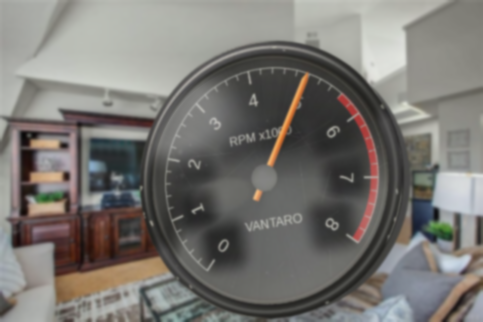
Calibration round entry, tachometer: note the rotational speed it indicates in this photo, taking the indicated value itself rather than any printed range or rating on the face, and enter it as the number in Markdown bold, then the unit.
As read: **5000** rpm
